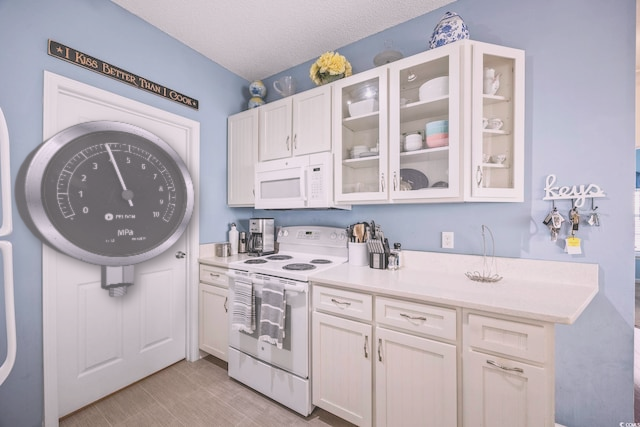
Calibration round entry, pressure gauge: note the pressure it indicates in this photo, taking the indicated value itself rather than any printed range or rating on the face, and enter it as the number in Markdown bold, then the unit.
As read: **4** MPa
